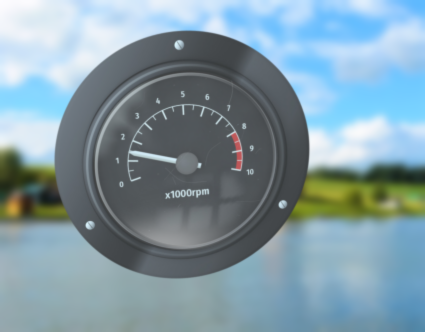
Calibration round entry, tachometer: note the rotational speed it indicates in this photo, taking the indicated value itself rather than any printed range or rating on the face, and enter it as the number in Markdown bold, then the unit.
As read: **1500** rpm
